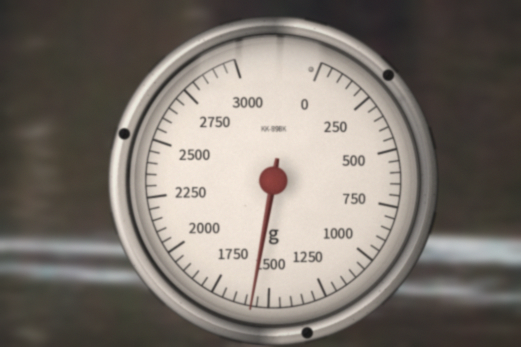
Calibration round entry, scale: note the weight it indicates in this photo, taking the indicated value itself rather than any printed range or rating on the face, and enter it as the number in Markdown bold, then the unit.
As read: **1575** g
